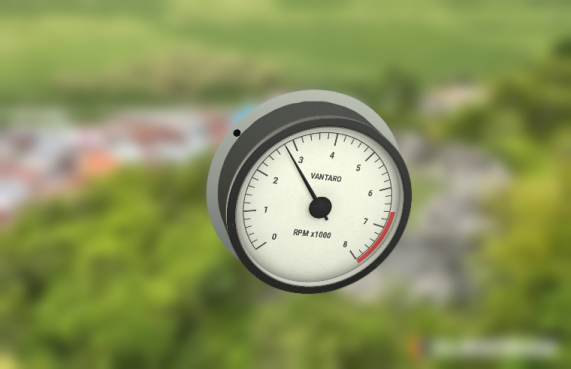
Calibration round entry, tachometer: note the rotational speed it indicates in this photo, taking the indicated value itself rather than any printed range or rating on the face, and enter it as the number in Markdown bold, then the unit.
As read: **2800** rpm
